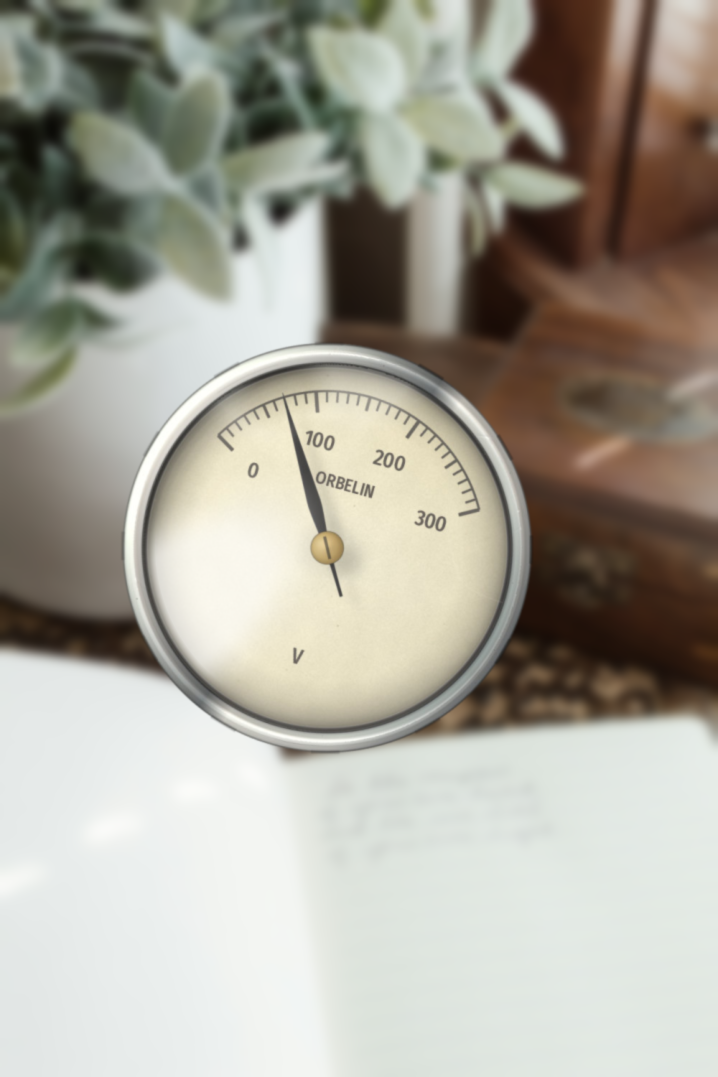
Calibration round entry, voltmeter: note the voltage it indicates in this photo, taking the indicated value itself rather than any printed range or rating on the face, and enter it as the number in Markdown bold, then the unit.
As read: **70** V
